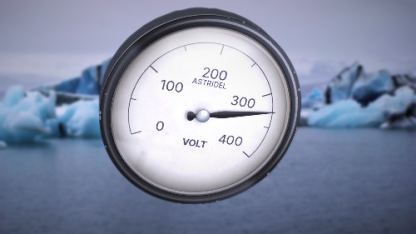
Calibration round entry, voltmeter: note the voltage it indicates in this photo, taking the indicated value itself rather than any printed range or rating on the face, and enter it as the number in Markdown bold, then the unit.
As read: **325** V
